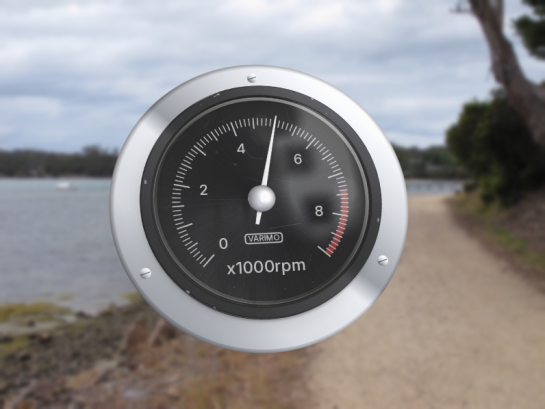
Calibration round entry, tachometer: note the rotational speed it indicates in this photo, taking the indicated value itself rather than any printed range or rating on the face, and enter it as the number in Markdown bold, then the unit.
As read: **5000** rpm
